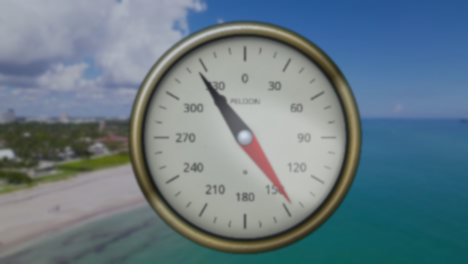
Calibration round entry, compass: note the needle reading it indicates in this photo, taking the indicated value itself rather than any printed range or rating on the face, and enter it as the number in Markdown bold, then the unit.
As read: **145** °
